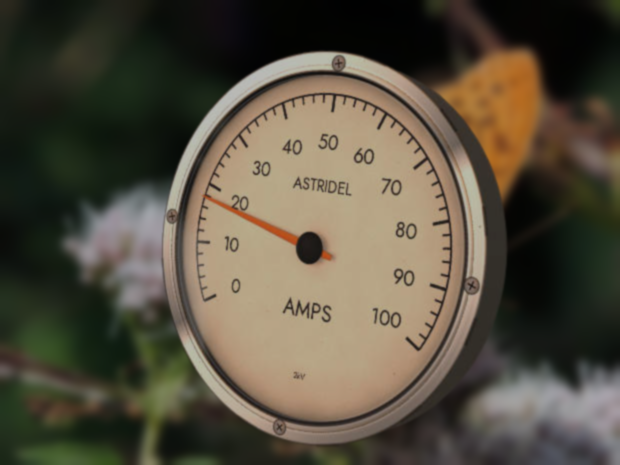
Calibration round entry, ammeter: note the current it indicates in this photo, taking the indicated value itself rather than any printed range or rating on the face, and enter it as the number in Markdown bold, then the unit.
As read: **18** A
